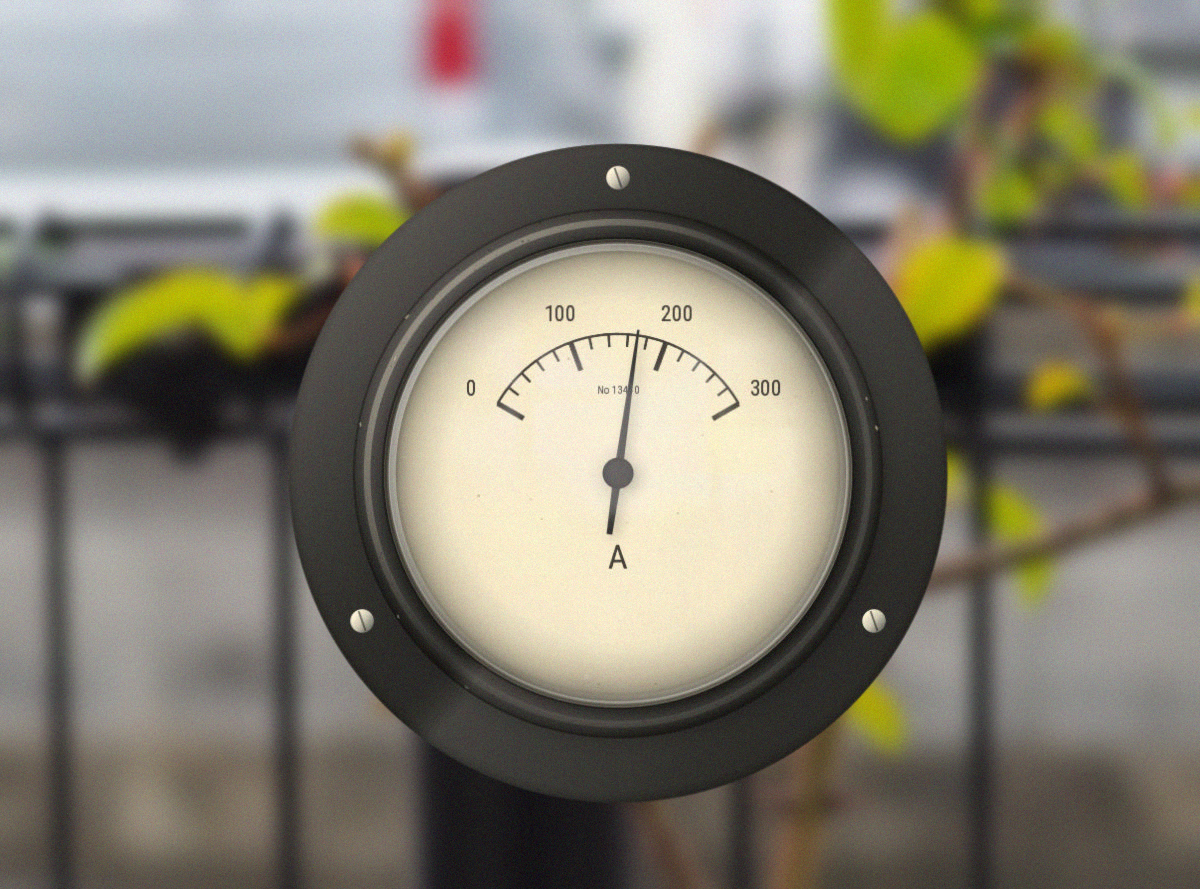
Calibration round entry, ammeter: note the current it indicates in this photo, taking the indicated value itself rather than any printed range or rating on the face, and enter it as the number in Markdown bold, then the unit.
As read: **170** A
